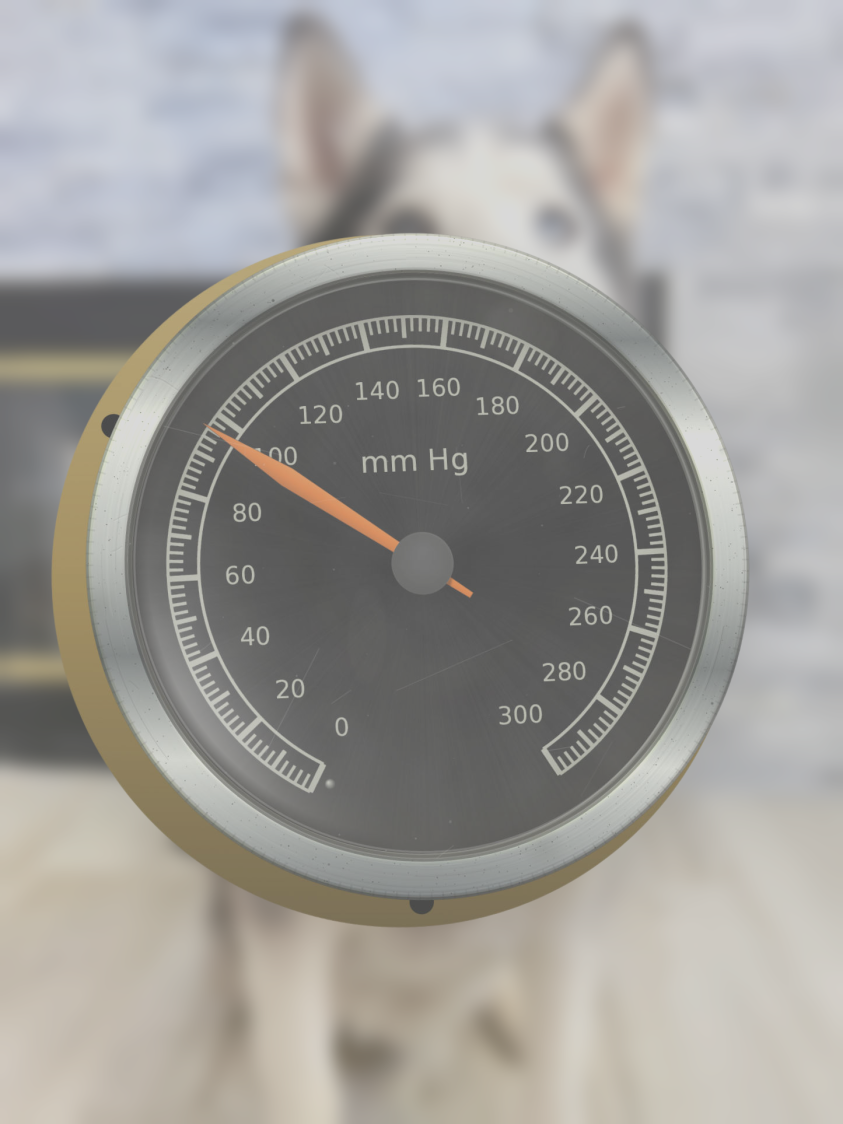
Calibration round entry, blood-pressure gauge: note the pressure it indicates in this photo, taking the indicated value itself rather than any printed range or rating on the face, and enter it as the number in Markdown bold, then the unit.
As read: **96** mmHg
